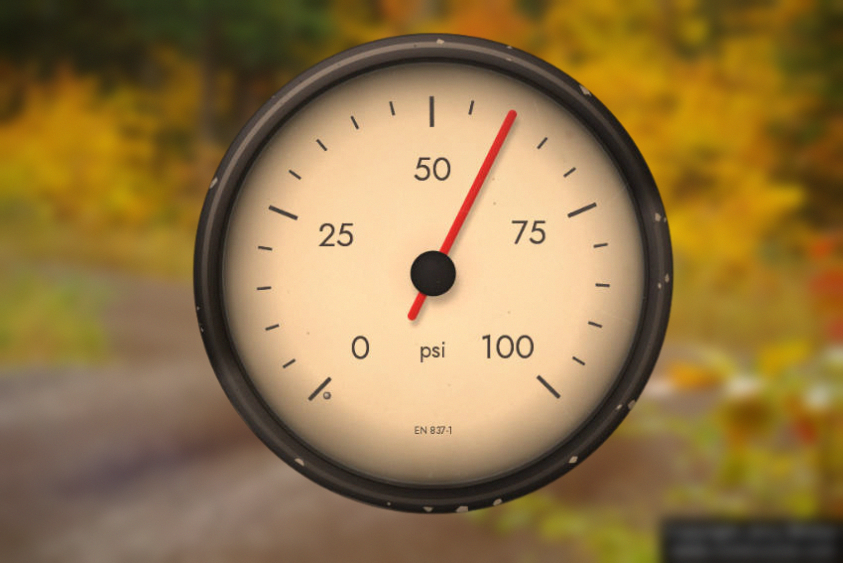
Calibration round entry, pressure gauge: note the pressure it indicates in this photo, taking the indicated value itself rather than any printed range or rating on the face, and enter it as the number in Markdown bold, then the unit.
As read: **60** psi
